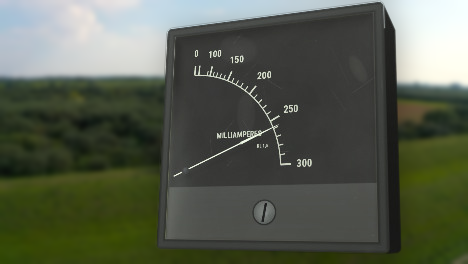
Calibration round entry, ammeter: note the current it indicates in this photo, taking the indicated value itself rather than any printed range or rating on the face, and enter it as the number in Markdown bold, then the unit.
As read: **260** mA
